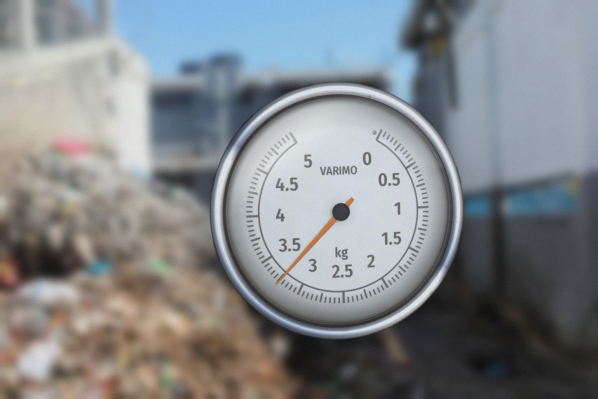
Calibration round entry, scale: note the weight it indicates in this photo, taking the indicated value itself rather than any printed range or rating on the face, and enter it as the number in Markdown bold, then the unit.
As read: **3.25** kg
